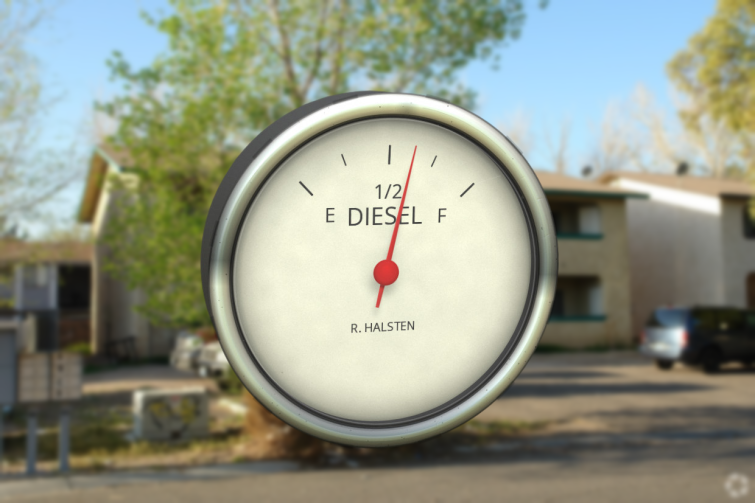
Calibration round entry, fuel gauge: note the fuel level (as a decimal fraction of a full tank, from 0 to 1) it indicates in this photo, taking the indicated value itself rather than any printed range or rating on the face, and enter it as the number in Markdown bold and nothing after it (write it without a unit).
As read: **0.625**
